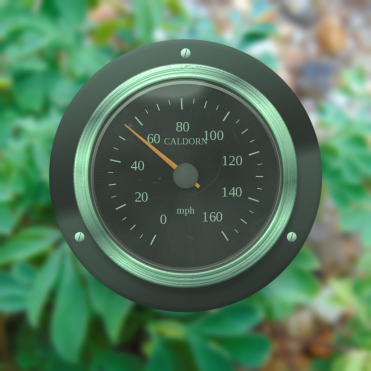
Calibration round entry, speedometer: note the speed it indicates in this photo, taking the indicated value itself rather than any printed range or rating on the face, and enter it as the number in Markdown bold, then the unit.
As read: **55** mph
